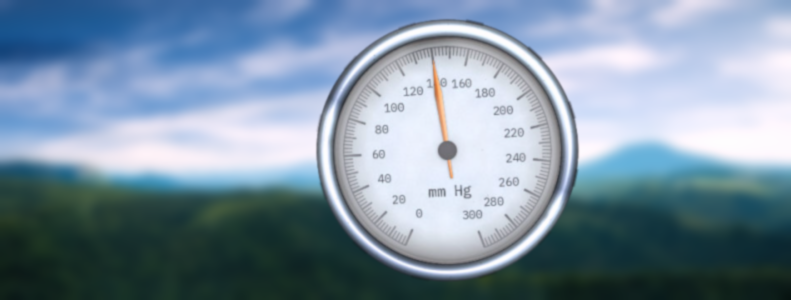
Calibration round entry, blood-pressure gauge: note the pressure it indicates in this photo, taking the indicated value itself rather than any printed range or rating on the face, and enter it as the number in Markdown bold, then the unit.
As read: **140** mmHg
